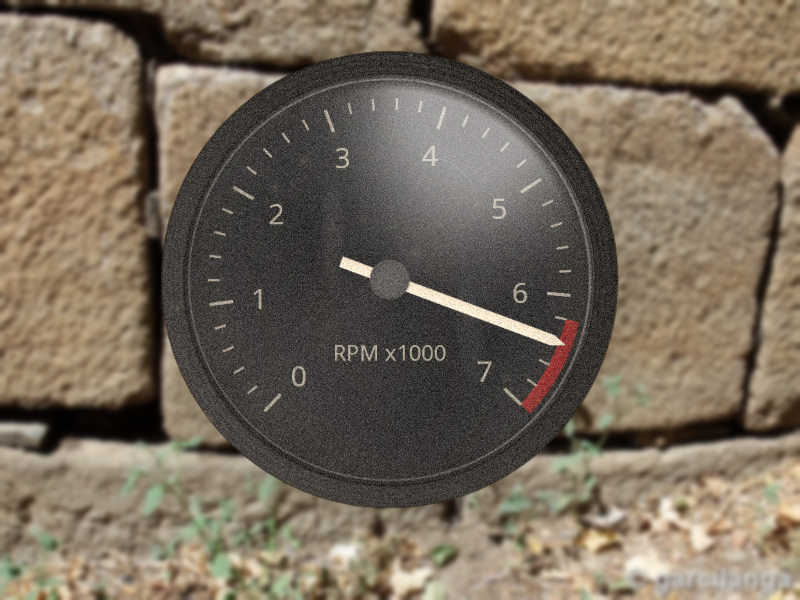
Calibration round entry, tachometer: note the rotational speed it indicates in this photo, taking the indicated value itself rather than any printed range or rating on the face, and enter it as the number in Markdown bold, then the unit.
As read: **6400** rpm
